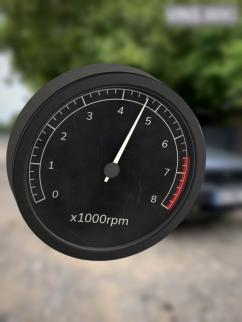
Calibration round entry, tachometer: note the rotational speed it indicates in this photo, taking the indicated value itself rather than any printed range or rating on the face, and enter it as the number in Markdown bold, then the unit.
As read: **4600** rpm
